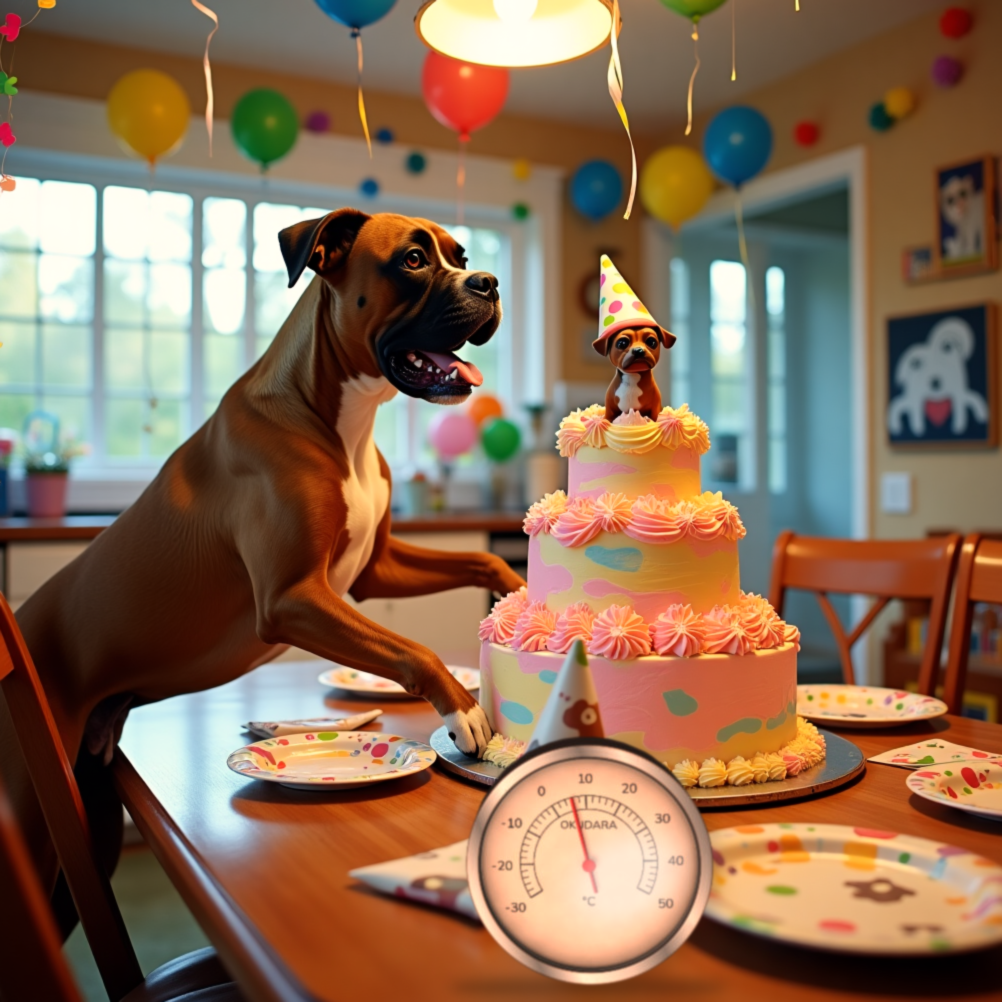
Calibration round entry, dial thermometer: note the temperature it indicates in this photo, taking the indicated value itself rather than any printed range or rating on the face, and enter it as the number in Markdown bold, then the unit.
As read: **6** °C
